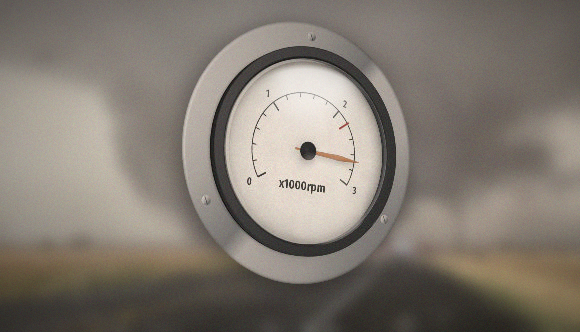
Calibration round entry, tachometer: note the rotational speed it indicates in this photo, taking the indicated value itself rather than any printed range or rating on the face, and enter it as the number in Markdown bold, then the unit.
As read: **2700** rpm
